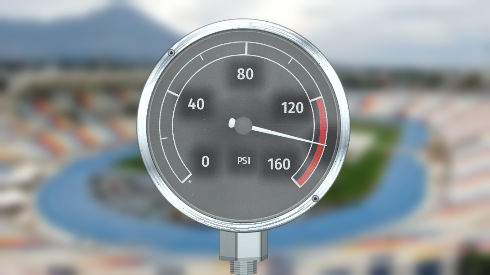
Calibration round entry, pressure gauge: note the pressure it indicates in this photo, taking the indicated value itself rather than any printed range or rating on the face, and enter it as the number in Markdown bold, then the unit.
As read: **140** psi
